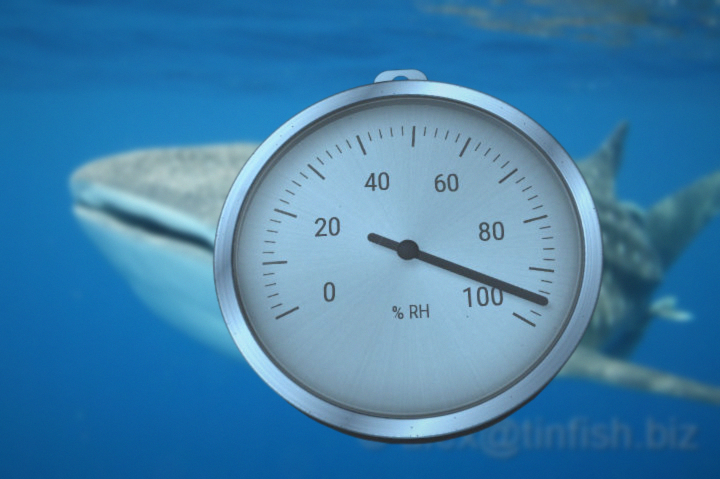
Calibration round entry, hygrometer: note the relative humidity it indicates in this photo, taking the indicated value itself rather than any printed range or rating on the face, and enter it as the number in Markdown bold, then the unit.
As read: **96** %
